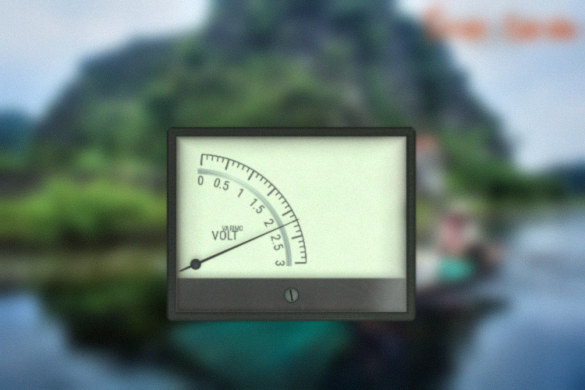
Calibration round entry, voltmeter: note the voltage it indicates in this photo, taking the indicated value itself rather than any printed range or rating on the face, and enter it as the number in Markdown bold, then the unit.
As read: **2.2** V
